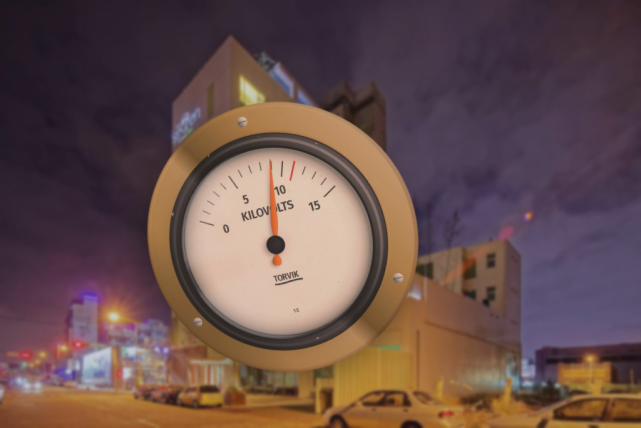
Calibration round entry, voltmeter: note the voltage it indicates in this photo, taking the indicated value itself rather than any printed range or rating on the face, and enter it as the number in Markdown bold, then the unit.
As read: **9** kV
